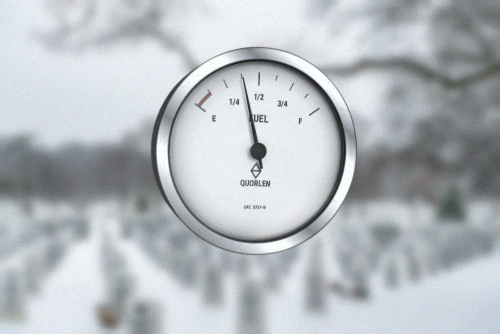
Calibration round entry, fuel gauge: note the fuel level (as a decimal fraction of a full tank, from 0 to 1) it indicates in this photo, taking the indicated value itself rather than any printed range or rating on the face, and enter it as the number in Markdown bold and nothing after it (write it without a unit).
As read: **0.375**
